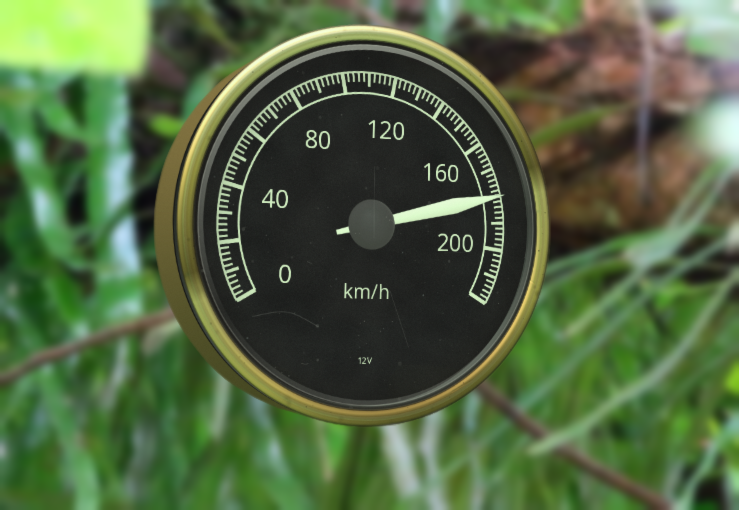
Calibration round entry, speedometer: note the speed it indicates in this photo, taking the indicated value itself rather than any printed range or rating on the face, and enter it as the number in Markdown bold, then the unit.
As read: **180** km/h
